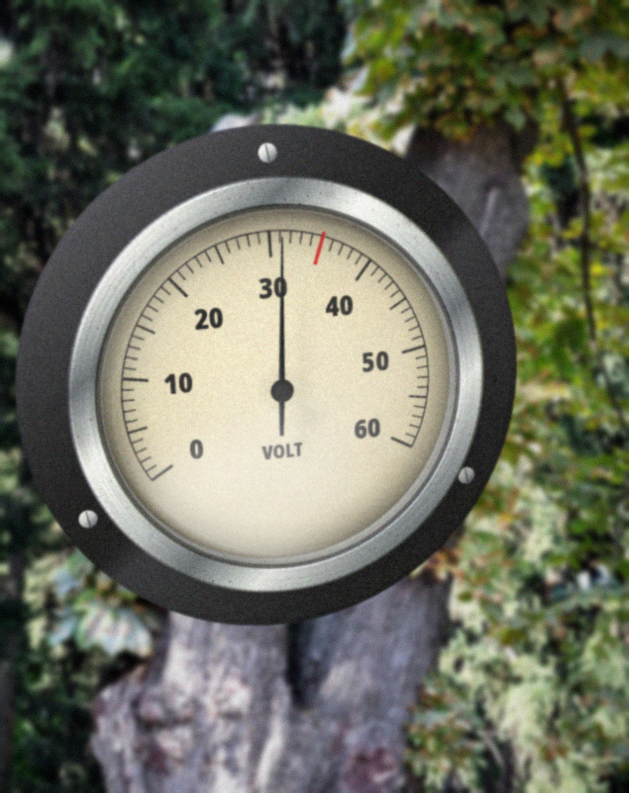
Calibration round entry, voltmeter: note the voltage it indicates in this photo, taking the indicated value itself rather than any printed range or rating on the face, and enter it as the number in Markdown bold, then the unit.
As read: **31** V
